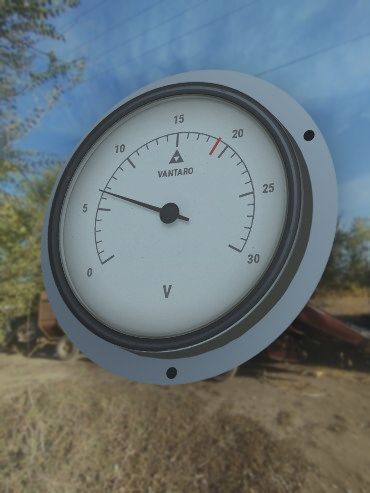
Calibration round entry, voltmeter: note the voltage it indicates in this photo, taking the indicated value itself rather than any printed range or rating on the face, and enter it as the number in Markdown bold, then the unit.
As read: **6.5** V
